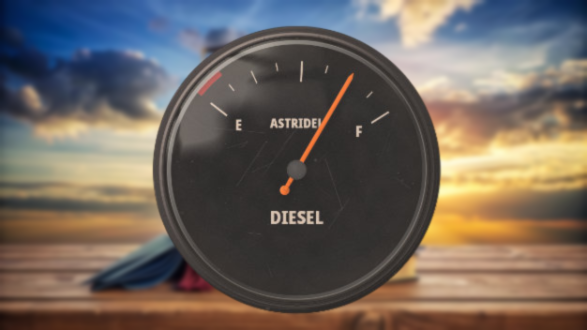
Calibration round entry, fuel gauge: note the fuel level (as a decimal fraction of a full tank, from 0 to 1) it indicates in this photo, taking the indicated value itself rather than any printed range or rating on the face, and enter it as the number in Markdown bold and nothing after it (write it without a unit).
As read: **0.75**
